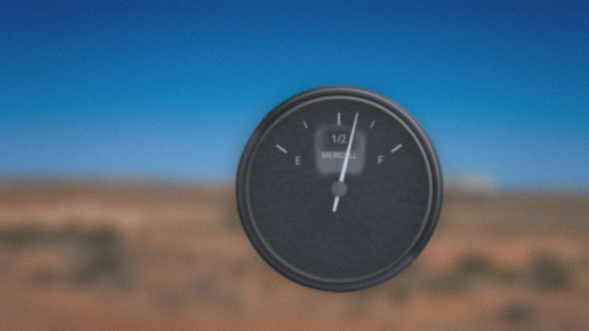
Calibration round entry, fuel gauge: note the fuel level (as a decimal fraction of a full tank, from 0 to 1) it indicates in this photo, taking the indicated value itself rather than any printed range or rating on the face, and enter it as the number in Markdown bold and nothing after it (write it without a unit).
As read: **0.625**
